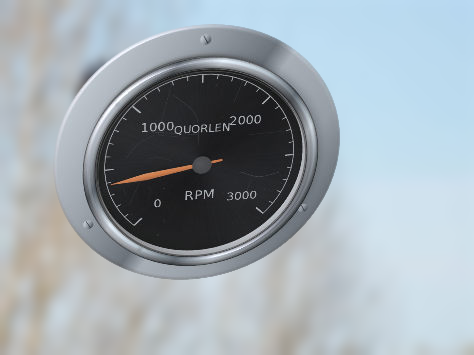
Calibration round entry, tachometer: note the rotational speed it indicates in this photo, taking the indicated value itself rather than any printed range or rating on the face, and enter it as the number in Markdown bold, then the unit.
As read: **400** rpm
